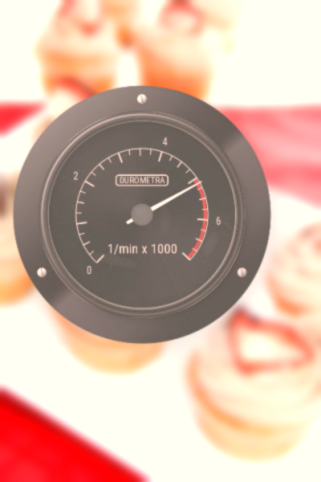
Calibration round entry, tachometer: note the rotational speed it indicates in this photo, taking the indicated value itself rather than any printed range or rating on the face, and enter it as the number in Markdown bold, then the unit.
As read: **5125** rpm
